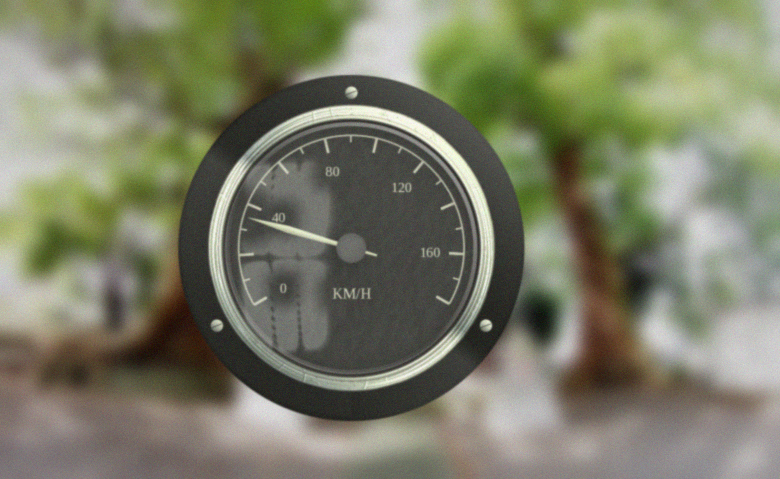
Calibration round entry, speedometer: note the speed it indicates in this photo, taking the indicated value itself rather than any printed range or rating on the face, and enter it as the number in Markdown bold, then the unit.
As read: **35** km/h
